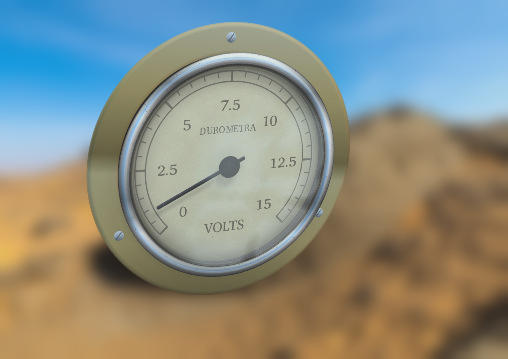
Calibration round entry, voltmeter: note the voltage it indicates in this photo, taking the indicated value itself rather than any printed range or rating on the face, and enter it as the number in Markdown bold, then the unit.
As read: **1** V
